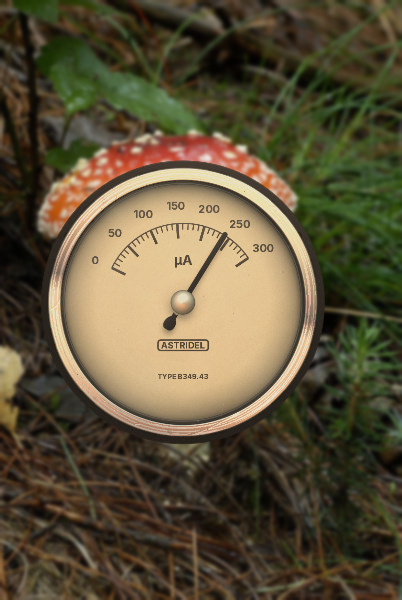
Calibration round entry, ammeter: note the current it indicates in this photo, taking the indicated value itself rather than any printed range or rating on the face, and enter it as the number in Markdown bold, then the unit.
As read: **240** µA
